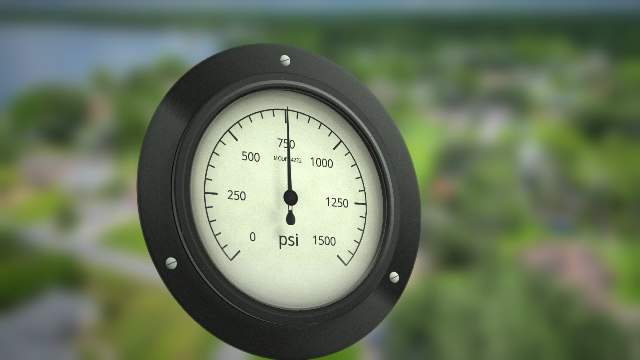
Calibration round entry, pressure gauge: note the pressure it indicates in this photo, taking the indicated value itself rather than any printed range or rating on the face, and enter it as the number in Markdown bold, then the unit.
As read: **750** psi
